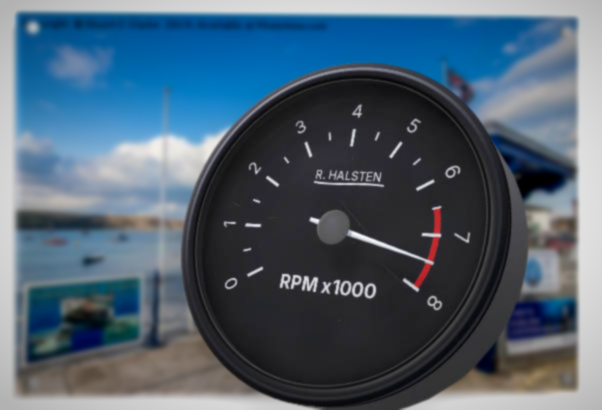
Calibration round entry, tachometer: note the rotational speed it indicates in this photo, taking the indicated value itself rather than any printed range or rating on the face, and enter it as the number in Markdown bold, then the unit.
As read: **7500** rpm
